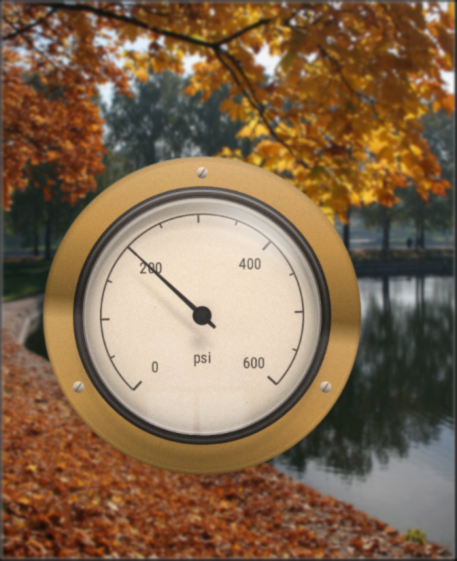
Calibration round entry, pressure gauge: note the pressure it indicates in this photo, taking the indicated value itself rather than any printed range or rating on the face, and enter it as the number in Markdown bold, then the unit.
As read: **200** psi
